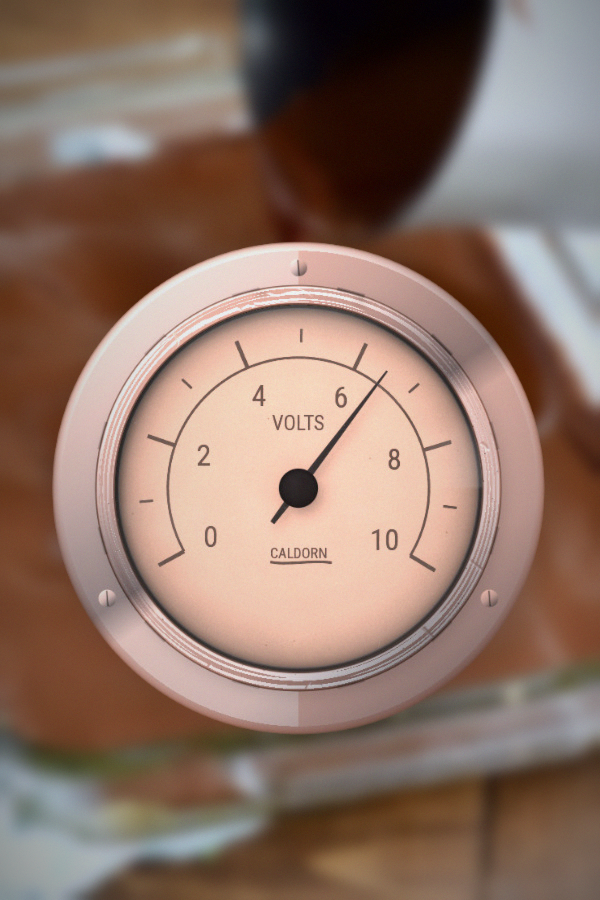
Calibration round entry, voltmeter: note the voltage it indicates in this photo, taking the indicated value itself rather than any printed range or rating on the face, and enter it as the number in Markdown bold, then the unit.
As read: **6.5** V
